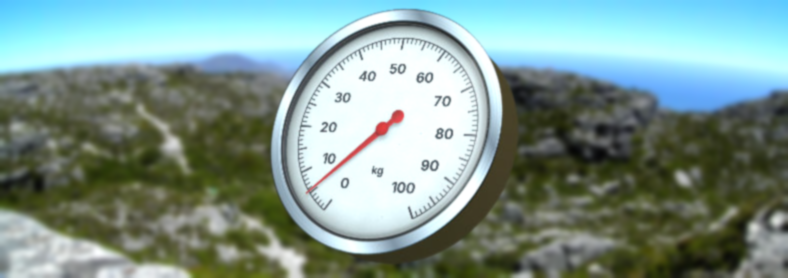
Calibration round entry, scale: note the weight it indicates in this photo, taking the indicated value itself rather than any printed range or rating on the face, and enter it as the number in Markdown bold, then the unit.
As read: **5** kg
